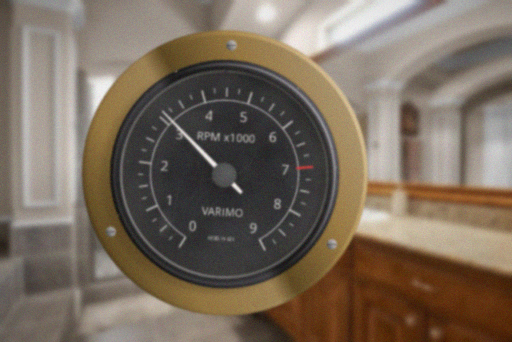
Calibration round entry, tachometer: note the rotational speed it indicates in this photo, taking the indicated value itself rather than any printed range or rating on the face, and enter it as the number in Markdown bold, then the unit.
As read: **3125** rpm
